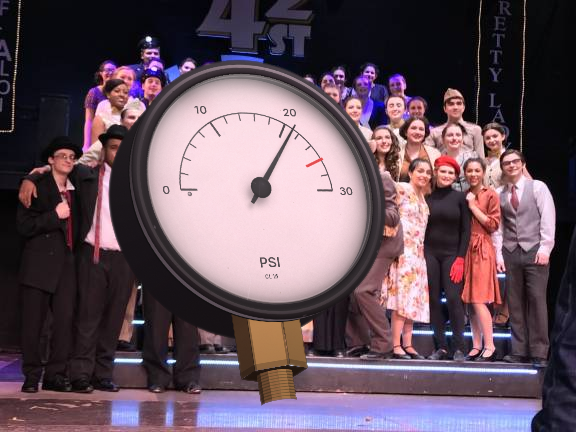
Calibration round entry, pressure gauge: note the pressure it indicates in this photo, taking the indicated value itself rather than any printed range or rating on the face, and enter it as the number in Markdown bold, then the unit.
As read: **21** psi
